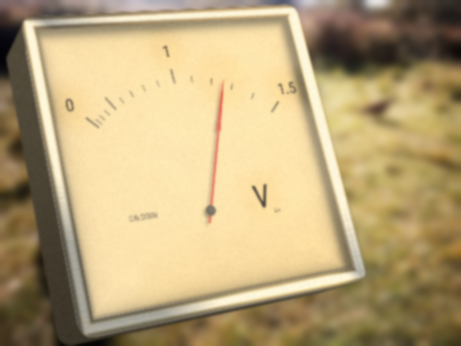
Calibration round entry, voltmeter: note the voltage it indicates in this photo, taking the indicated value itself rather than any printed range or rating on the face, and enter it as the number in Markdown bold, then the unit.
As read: **1.25** V
